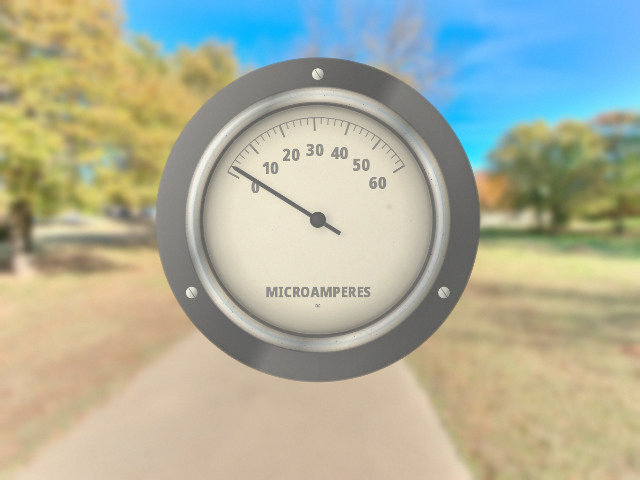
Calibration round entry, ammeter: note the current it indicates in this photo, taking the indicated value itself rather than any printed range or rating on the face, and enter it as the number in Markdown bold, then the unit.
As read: **2** µA
